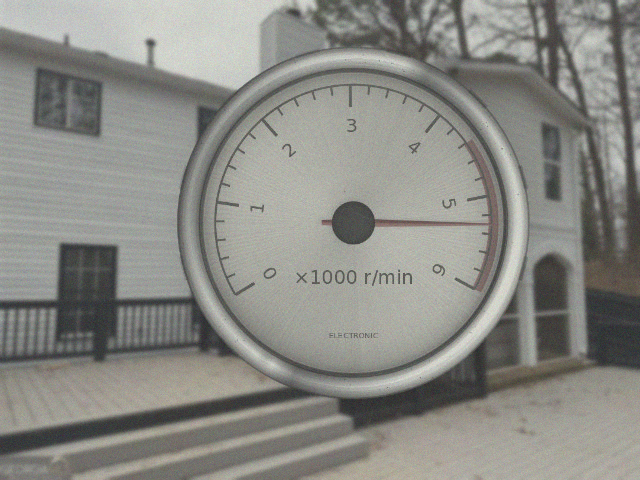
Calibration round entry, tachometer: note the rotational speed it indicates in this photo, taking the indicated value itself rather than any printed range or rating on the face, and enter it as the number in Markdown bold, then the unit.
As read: **5300** rpm
